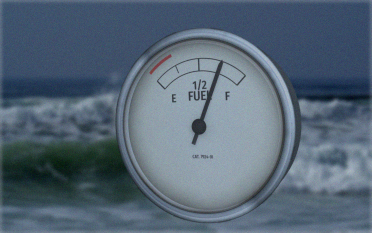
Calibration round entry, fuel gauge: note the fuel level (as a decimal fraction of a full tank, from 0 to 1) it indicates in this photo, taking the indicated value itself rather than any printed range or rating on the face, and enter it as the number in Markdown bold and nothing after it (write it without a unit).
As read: **0.75**
